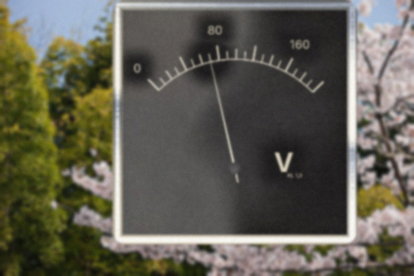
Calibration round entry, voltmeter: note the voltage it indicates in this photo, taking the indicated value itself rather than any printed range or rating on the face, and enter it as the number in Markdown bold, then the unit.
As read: **70** V
